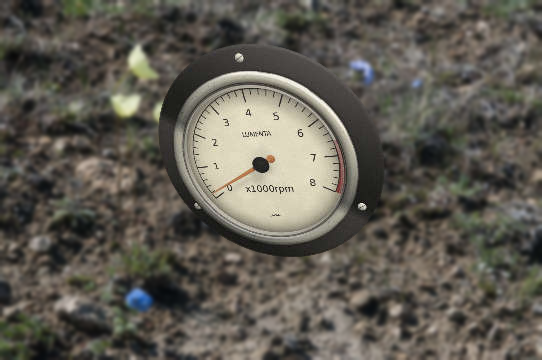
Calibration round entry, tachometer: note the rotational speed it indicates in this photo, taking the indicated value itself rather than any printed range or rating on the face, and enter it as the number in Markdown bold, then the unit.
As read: **200** rpm
